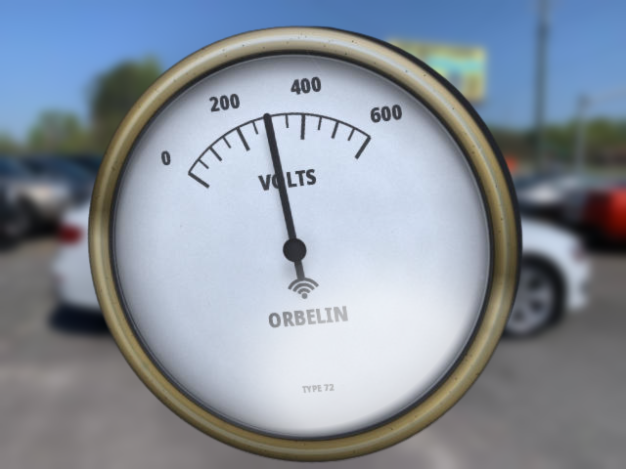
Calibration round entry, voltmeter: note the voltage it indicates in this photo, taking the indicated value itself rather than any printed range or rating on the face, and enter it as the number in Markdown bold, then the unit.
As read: **300** V
